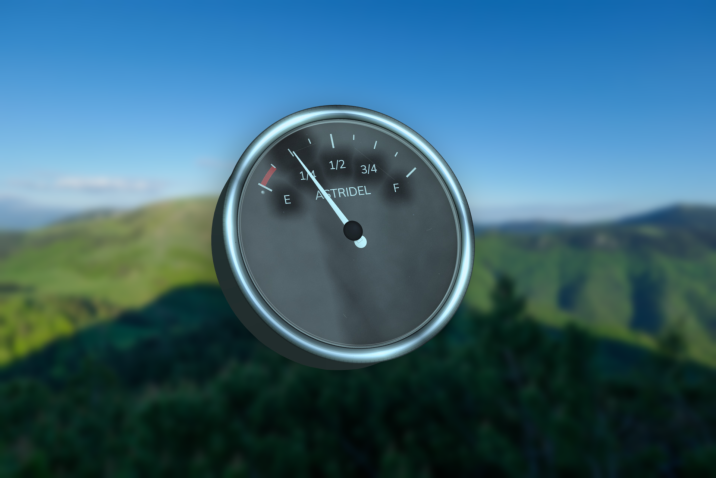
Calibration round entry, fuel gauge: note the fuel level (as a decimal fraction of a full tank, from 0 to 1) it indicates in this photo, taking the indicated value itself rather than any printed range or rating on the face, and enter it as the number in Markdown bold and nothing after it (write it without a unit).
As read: **0.25**
